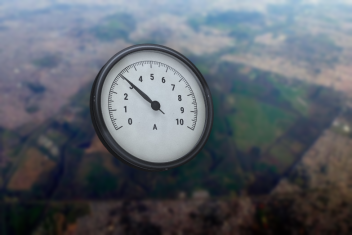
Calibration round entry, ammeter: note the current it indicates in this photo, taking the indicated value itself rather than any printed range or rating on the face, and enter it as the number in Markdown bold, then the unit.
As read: **3** A
